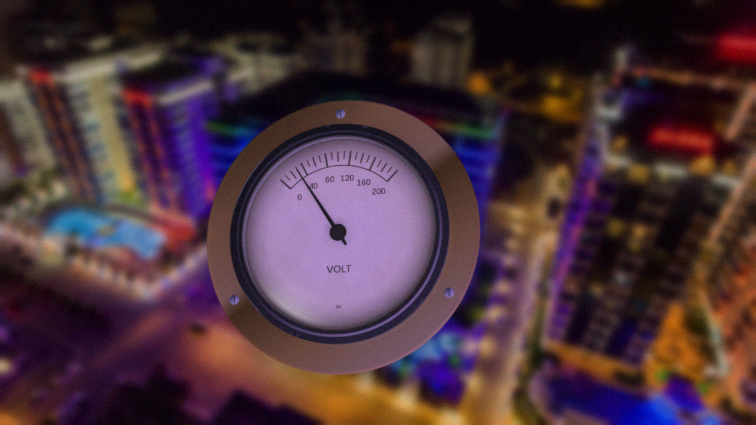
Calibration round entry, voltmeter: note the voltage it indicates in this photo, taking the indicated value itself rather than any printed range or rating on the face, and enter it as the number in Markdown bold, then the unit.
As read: **30** V
